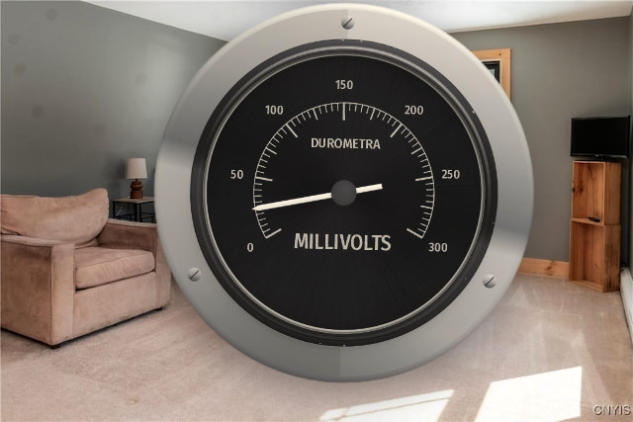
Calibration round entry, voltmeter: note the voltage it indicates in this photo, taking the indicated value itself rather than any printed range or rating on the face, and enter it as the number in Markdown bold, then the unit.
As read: **25** mV
